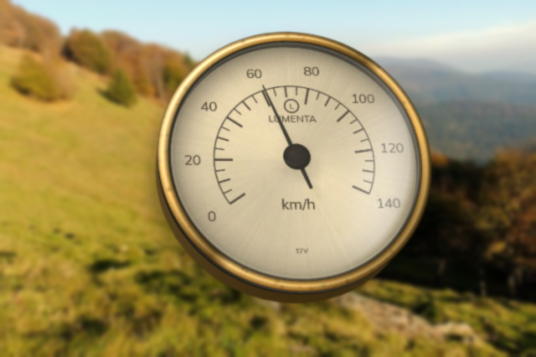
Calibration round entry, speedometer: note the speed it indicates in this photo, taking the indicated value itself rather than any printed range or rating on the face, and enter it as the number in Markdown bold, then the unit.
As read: **60** km/h
